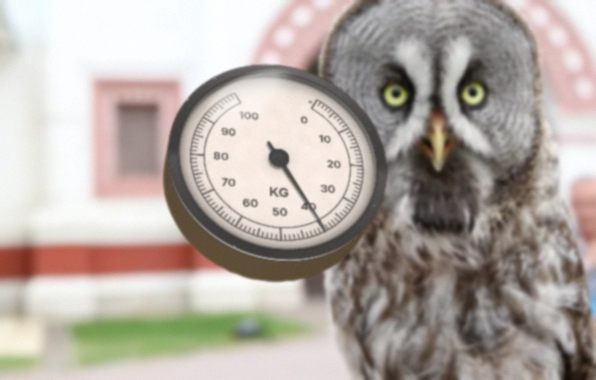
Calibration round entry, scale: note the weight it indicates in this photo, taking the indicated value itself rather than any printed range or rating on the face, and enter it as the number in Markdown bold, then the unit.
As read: **40** kg
